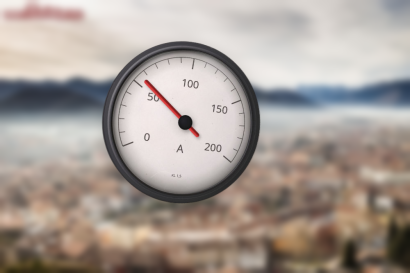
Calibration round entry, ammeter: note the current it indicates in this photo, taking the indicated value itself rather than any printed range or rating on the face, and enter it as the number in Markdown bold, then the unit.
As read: **55** A
